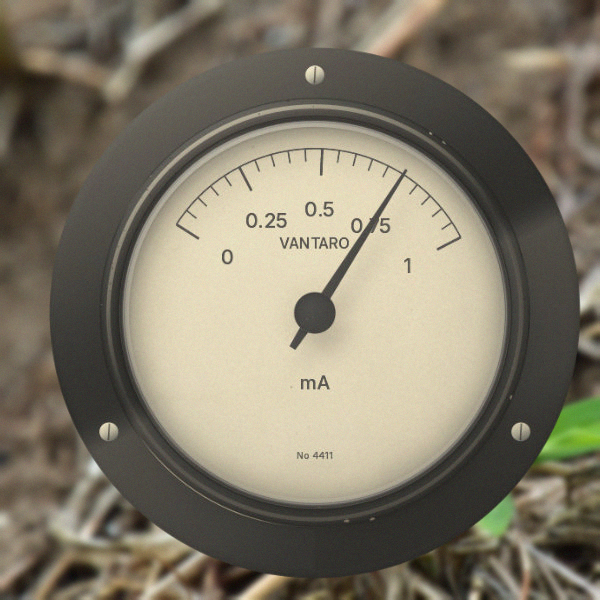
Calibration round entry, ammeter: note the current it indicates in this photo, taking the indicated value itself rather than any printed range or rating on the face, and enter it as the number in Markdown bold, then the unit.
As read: **0.75** mA
